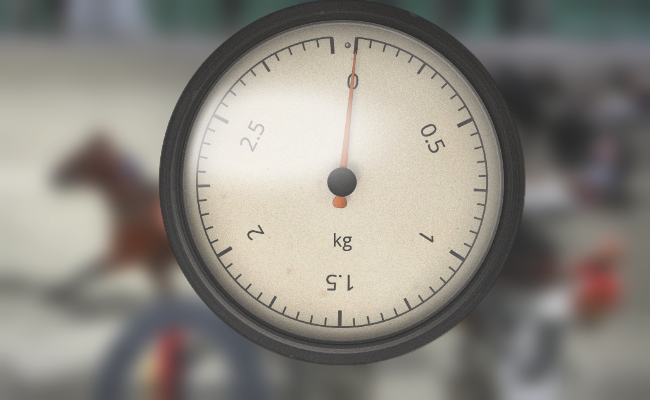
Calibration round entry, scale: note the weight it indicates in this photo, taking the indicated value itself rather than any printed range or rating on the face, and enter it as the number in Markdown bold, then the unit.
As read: **0** kg
